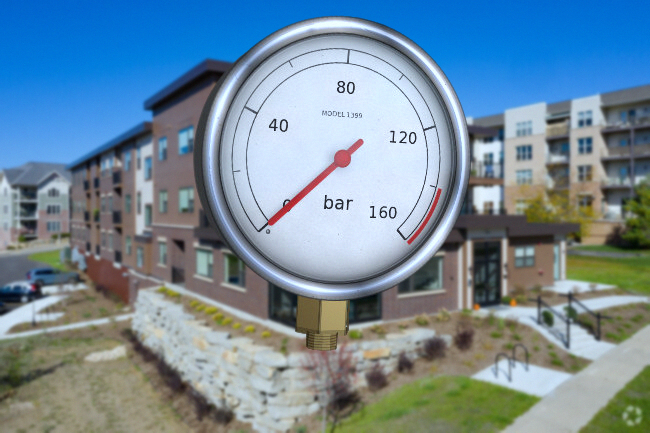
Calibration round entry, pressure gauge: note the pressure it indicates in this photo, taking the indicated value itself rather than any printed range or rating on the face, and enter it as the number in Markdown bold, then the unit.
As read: **0** bar
